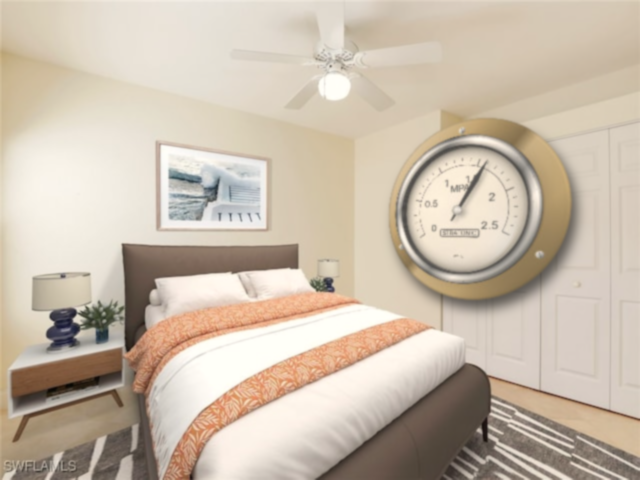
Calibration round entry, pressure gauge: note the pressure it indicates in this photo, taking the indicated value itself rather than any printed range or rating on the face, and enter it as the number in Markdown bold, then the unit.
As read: **1.6** MPa
